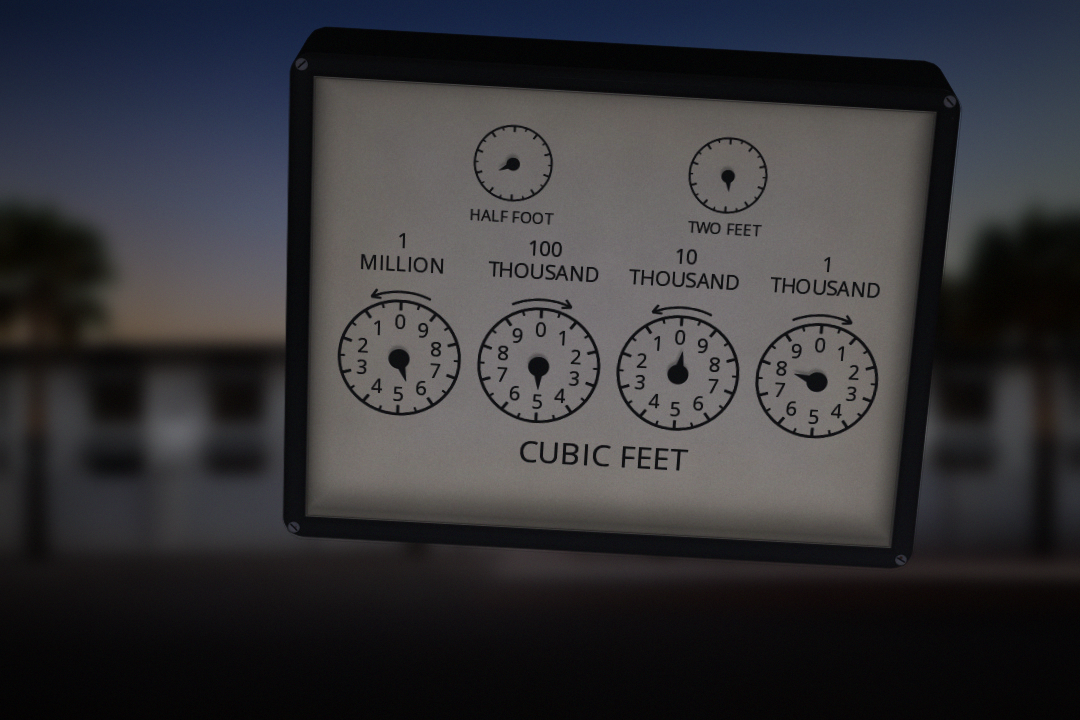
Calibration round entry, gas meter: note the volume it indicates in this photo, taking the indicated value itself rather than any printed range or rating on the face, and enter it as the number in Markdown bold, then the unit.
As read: **549800** ft³
